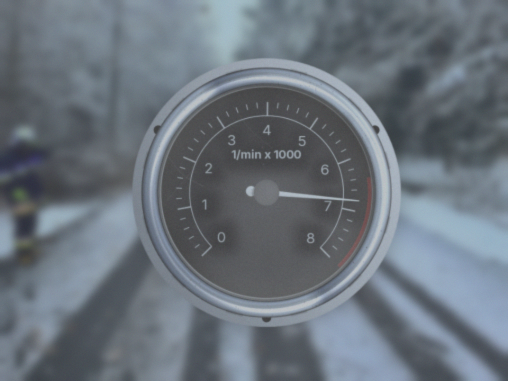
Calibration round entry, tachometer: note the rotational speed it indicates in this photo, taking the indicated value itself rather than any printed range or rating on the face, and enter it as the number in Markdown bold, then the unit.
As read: **6800** rpm
